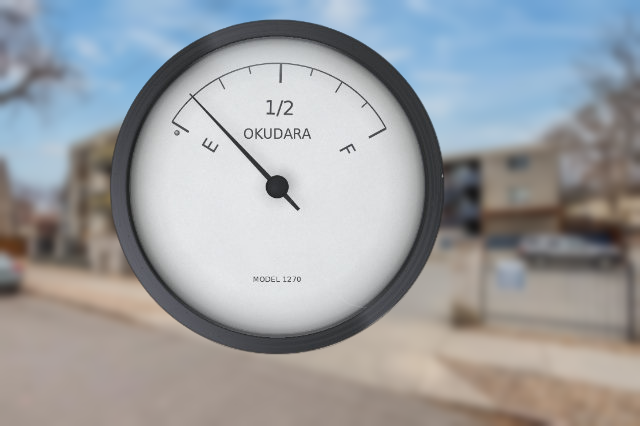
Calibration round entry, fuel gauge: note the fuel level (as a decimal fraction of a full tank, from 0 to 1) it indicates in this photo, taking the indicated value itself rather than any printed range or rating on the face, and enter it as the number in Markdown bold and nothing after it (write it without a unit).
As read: **0.125**
